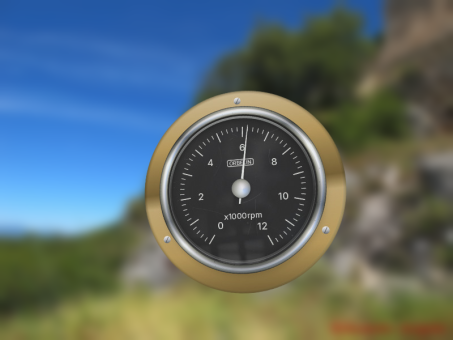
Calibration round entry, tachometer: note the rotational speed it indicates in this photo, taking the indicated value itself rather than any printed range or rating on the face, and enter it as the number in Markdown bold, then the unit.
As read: **6200** rpm
